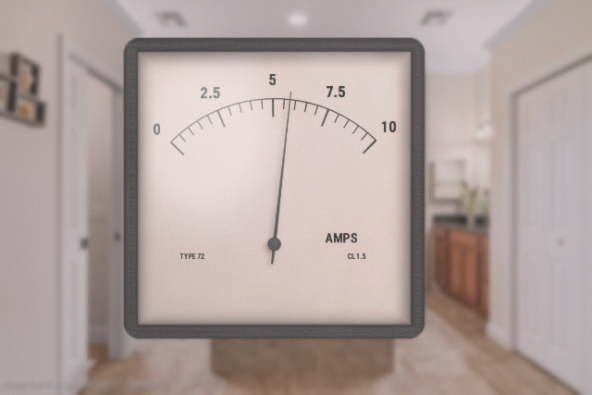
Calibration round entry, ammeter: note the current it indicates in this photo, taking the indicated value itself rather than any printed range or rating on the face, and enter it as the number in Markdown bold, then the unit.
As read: **5.75** A
